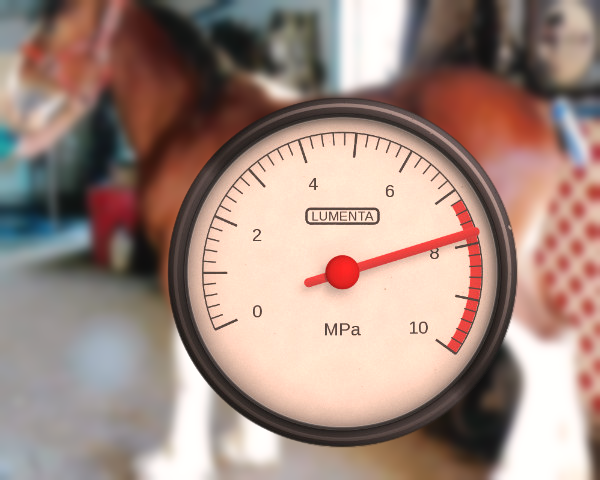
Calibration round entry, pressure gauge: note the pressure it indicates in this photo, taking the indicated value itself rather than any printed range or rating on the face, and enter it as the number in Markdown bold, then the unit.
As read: **7.8** MPa
